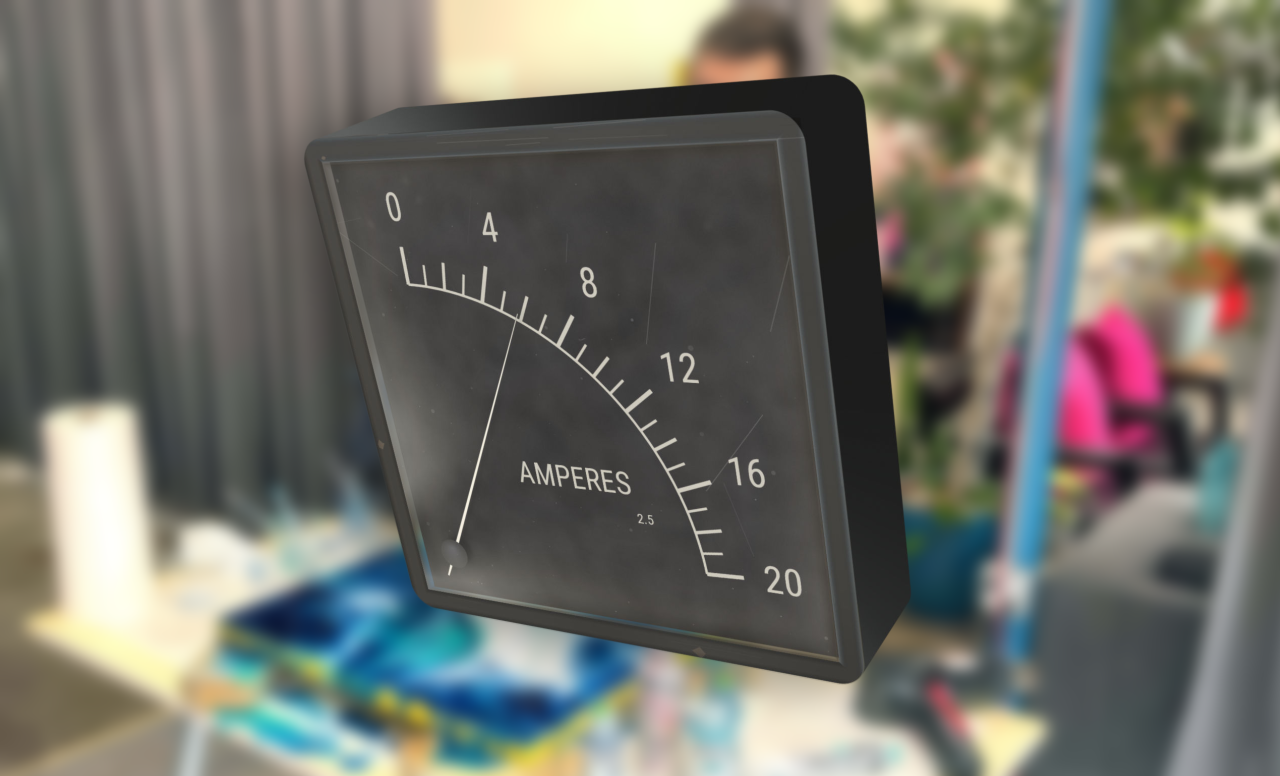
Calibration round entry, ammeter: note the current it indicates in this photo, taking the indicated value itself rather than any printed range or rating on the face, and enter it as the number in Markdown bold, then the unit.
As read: **6** A
